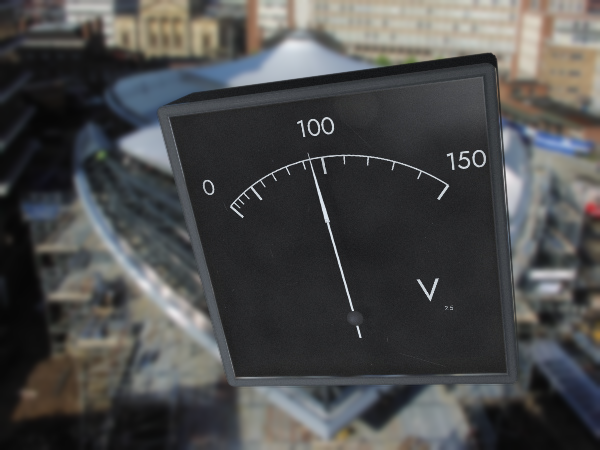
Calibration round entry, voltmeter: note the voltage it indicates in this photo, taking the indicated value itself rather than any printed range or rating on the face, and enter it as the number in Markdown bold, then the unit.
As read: **95** V
